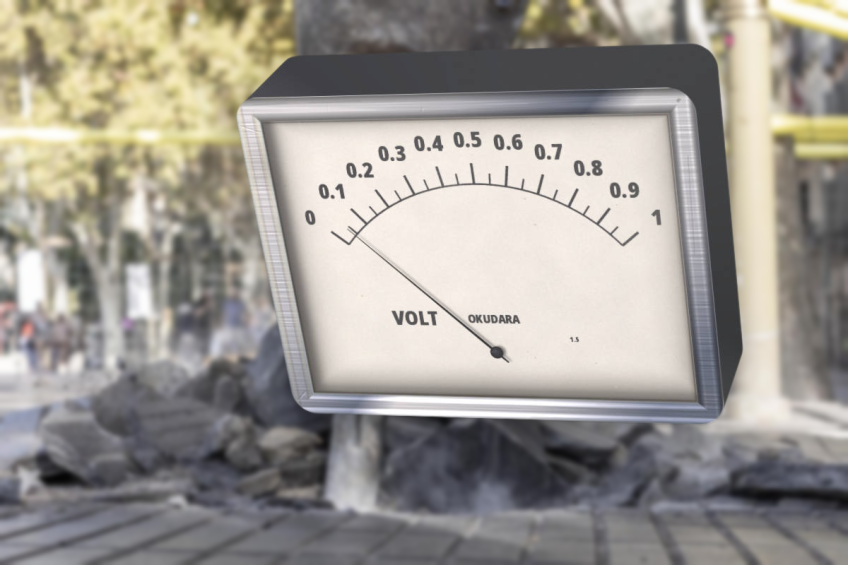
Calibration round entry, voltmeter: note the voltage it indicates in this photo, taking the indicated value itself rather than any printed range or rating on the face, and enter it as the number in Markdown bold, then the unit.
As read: **0.05** V
